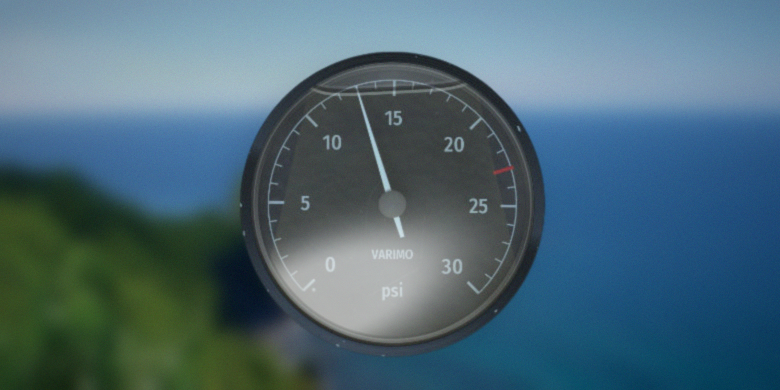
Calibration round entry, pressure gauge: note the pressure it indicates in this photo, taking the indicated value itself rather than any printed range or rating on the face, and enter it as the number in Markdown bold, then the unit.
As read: **13** psi
